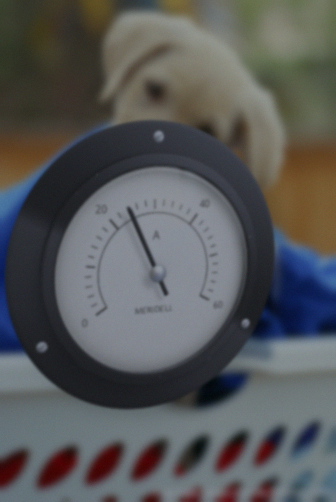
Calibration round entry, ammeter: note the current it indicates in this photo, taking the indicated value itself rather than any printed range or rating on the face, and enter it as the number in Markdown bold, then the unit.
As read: **24** A
